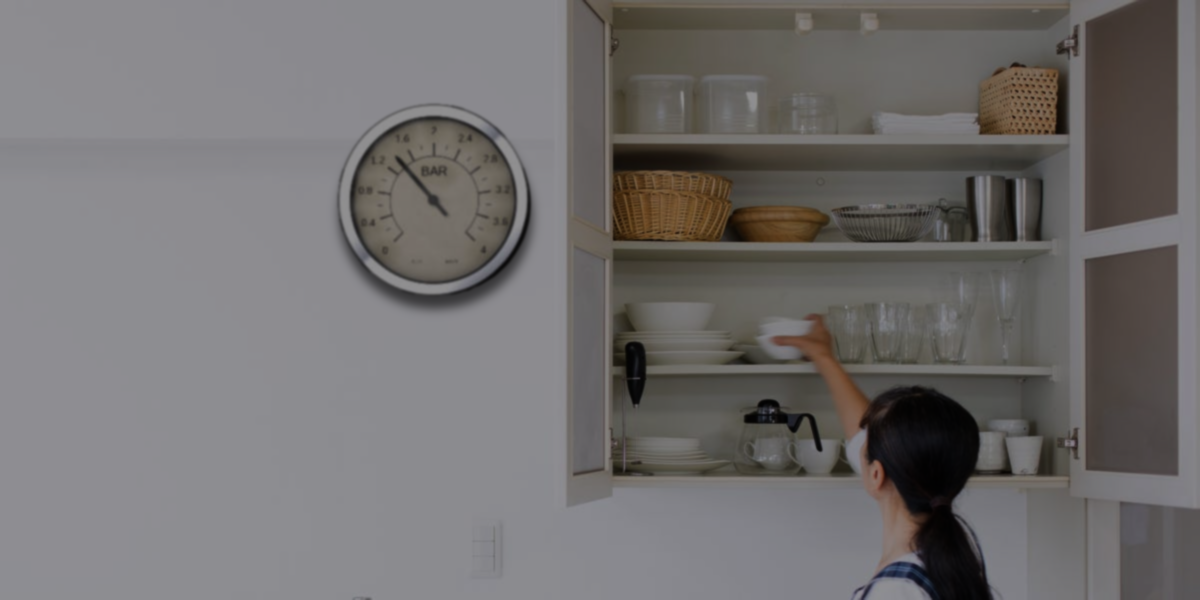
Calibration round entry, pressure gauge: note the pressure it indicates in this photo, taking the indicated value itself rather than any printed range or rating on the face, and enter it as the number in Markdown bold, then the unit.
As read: **1.4** bar
